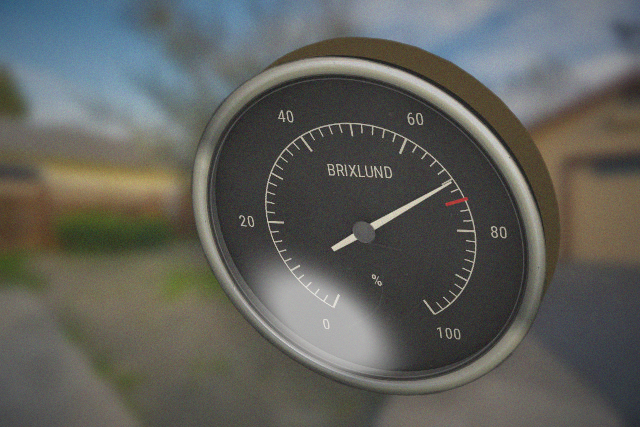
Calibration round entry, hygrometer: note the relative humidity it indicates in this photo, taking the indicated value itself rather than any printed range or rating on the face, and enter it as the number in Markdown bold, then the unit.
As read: **70** %
